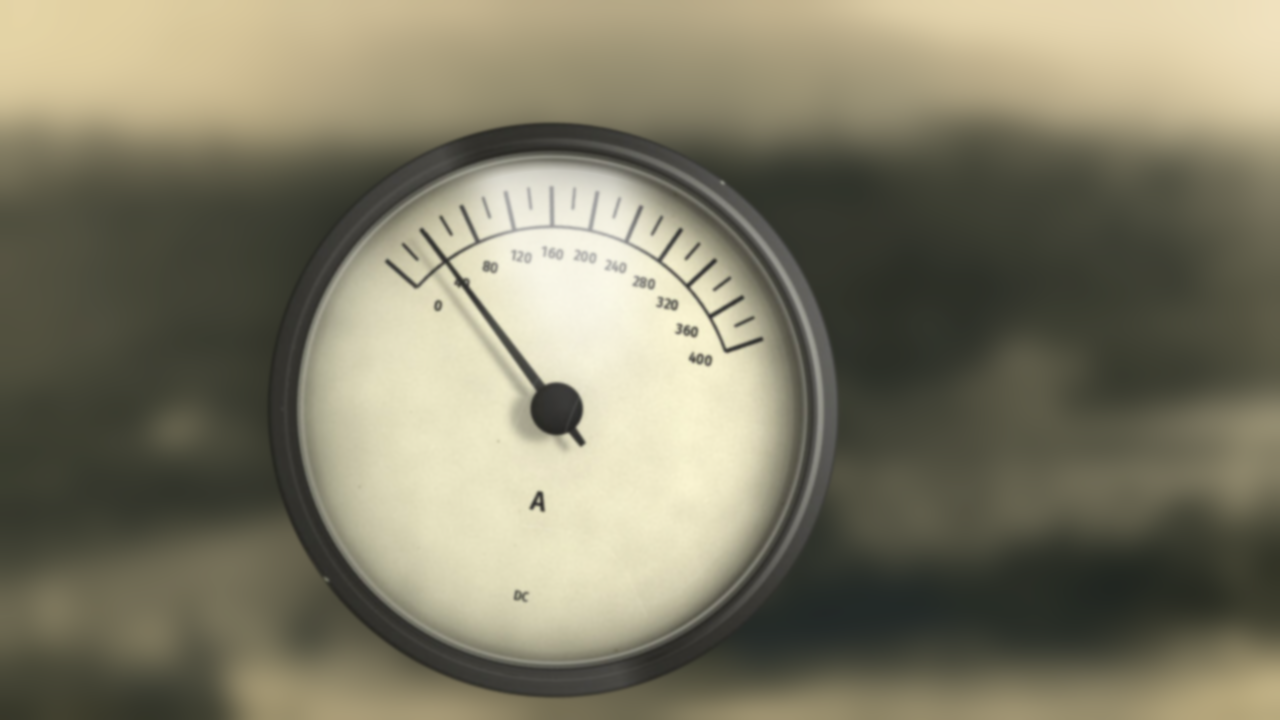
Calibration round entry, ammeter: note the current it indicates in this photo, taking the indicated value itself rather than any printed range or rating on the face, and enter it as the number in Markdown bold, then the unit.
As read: **40** A
